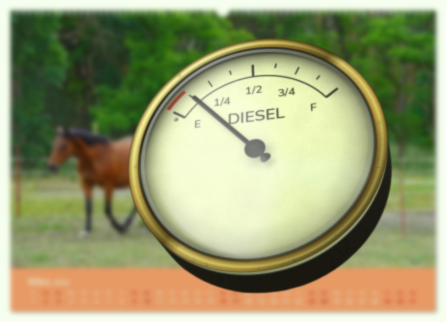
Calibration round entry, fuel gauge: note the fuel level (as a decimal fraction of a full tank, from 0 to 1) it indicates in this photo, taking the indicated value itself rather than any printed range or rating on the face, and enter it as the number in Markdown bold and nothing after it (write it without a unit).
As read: **0.125**
